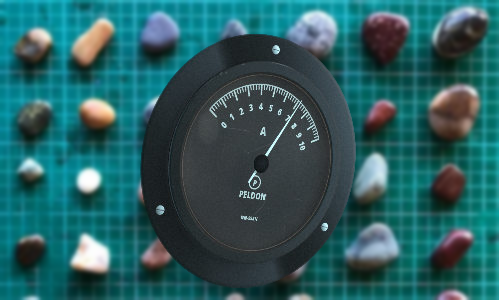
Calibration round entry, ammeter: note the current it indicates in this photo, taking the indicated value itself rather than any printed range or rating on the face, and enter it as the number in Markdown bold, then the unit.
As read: **7** A
